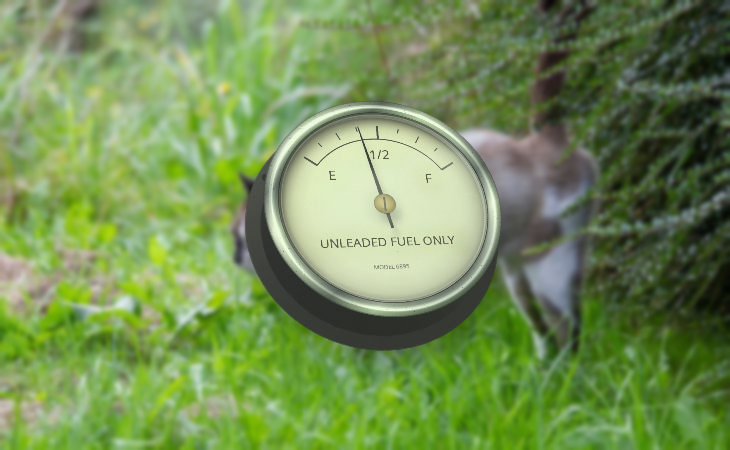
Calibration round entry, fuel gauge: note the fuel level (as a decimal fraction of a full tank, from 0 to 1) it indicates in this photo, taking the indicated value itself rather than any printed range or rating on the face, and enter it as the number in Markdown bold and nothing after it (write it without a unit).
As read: **0.375**
